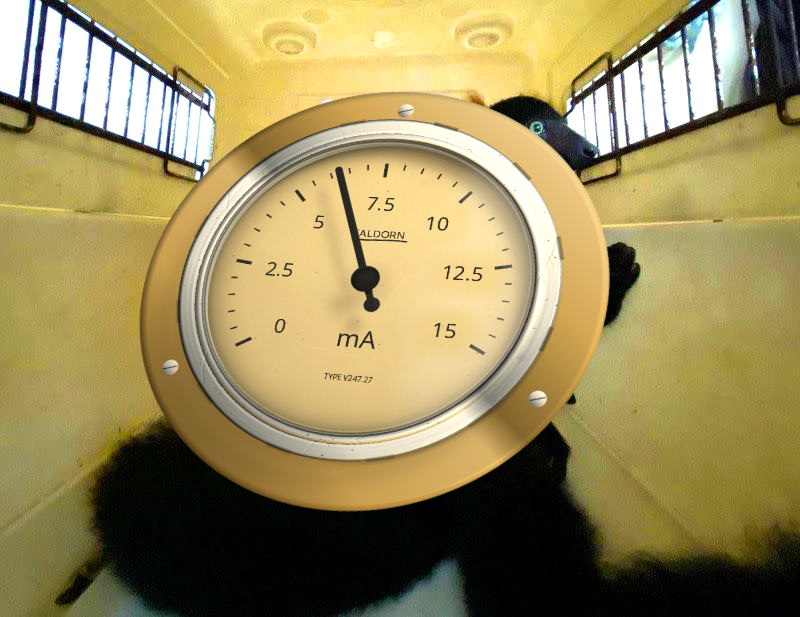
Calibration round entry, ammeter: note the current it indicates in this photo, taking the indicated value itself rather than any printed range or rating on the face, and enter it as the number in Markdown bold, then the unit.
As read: **6.25** mA
